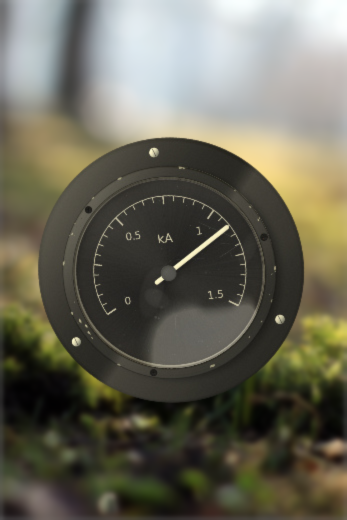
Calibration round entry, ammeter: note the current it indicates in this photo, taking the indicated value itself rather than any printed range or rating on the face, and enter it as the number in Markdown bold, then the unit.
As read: **1.1** kA
